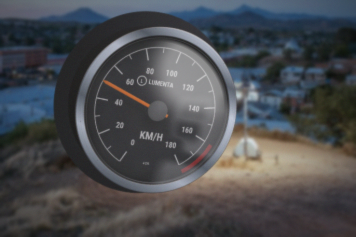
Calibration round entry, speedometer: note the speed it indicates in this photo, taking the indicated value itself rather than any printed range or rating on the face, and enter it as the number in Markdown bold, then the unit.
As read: **50** km/h
